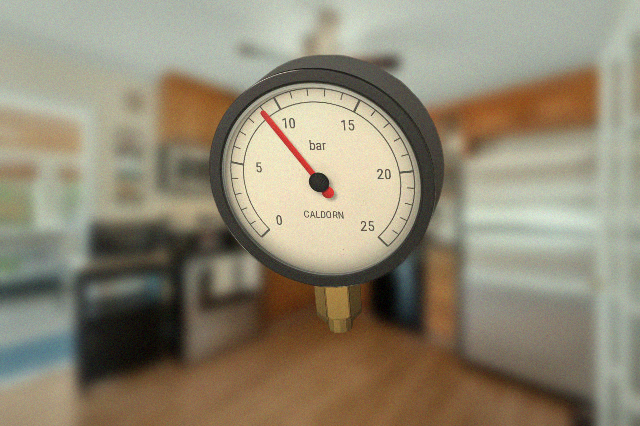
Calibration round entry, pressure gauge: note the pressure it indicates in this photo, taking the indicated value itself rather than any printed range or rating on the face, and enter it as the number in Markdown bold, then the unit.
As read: **9** bar
